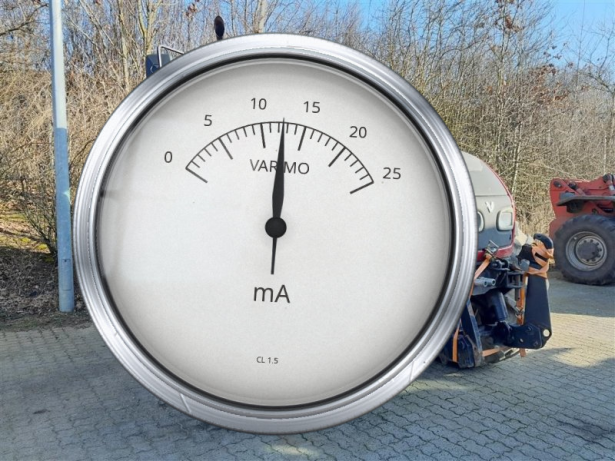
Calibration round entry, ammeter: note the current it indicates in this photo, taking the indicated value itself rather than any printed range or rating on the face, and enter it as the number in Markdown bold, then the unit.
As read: **12.5** mA
